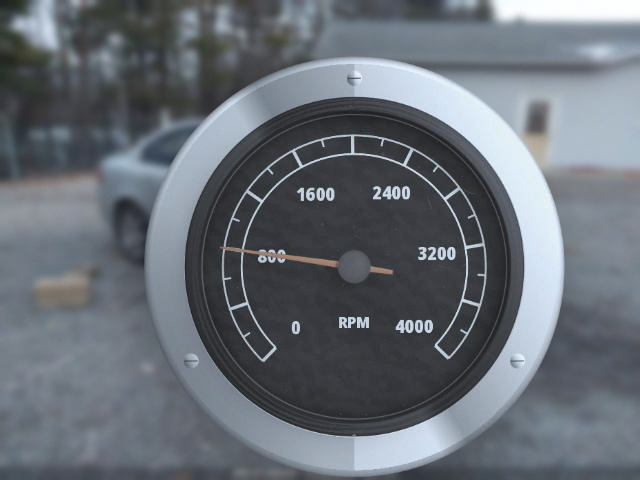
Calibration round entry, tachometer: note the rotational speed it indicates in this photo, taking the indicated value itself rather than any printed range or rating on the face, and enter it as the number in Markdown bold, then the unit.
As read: **800** rpm
